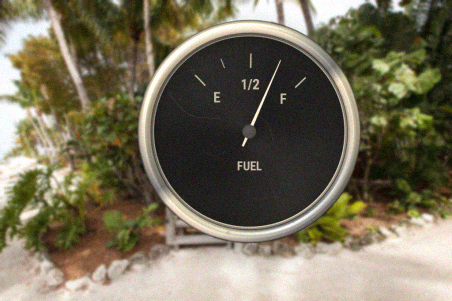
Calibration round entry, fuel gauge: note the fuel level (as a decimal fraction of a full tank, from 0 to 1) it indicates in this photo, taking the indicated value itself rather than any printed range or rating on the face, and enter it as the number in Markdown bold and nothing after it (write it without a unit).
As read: **0.75**
